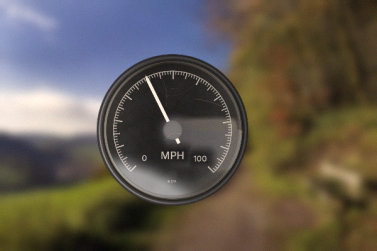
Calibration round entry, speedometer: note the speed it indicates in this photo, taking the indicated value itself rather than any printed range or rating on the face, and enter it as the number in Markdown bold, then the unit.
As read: **40** mph
